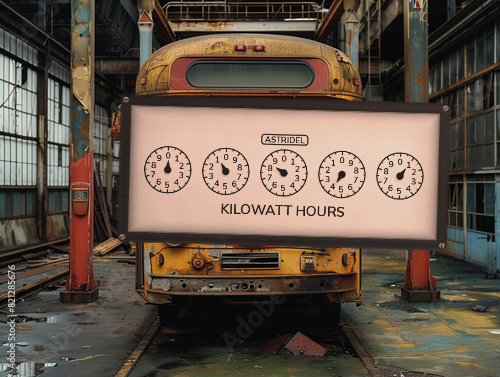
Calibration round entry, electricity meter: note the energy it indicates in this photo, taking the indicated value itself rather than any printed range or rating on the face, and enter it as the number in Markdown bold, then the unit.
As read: **841** kWh
